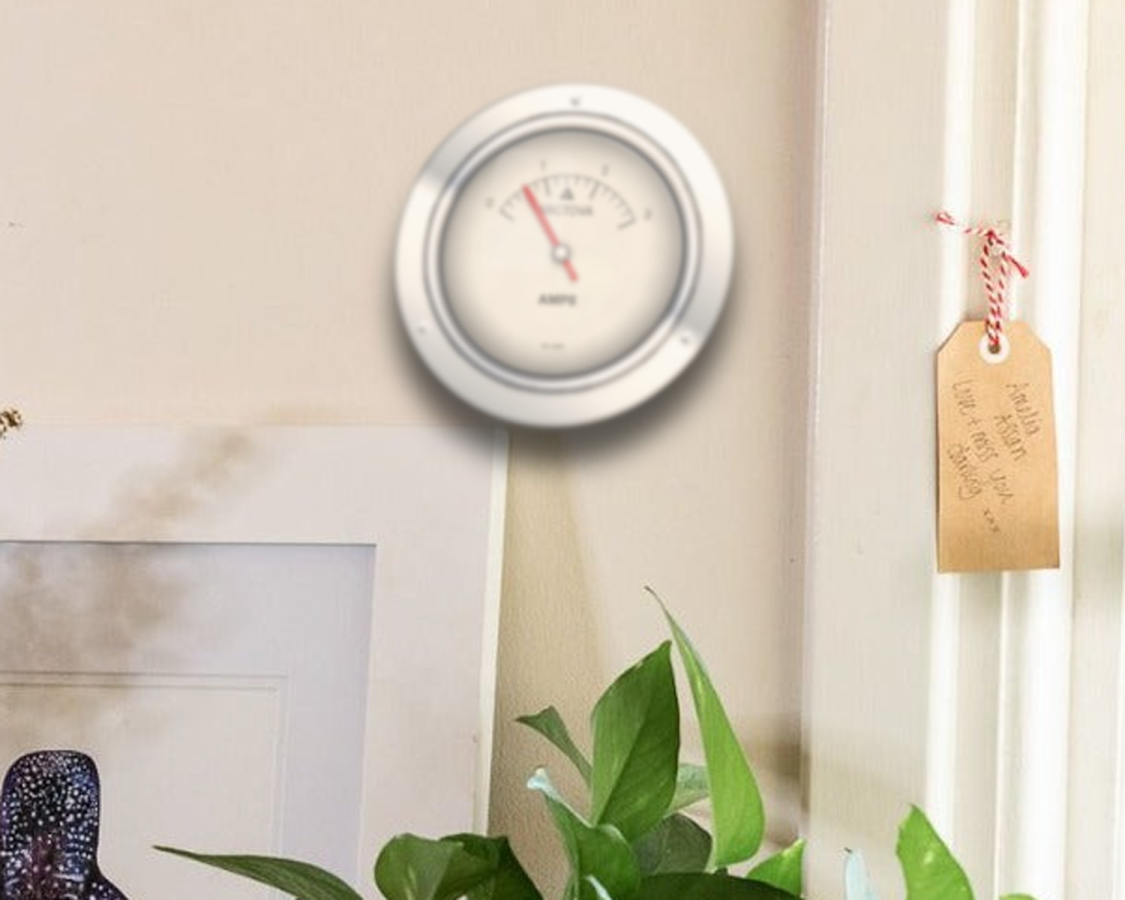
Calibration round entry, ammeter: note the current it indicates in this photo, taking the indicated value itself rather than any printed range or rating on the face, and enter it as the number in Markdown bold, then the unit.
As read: **0.6** A
